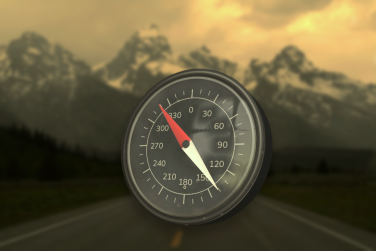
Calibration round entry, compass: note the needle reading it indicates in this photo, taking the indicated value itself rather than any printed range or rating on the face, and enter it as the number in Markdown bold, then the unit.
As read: **320** °
